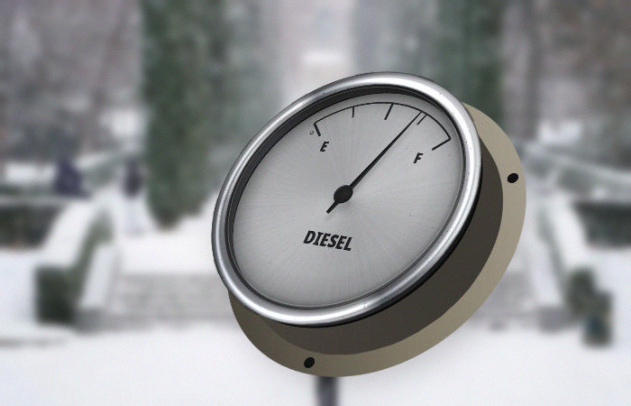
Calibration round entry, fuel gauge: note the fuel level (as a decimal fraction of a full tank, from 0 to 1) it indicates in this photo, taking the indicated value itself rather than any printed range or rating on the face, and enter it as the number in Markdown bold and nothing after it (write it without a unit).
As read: **0.75**
